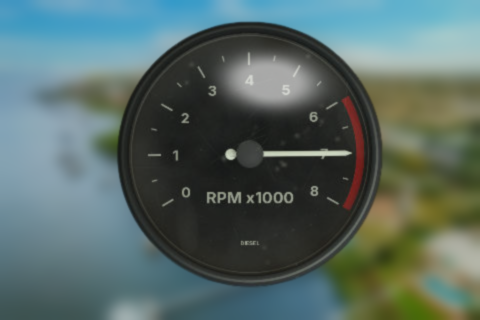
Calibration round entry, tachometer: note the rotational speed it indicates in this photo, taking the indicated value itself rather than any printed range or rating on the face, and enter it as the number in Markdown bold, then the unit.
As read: **7000** rpm
